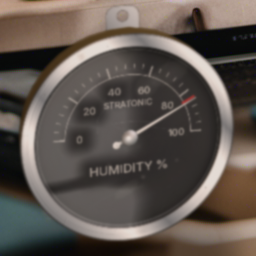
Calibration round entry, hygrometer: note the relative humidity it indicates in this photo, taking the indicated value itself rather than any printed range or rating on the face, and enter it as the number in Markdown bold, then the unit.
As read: **84** %
